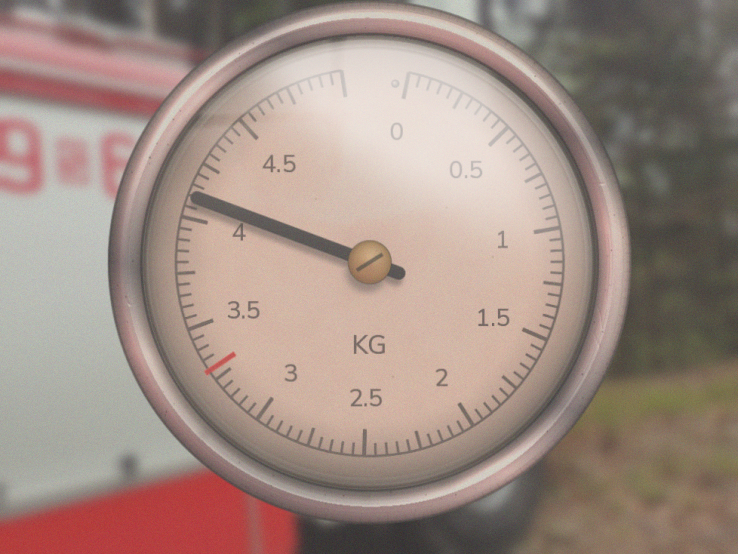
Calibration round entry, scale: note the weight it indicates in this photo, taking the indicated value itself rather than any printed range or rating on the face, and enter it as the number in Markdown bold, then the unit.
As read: **4.1** kg
